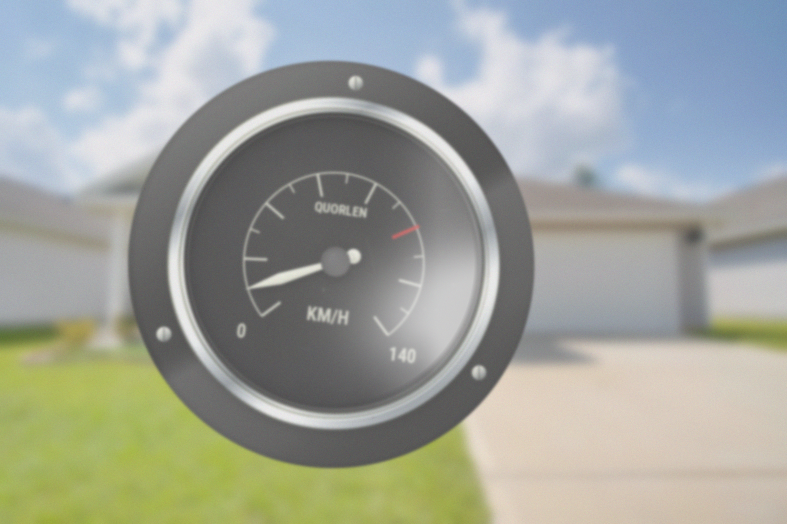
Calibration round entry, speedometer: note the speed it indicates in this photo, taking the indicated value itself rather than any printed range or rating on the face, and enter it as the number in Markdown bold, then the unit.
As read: **10** km/h
